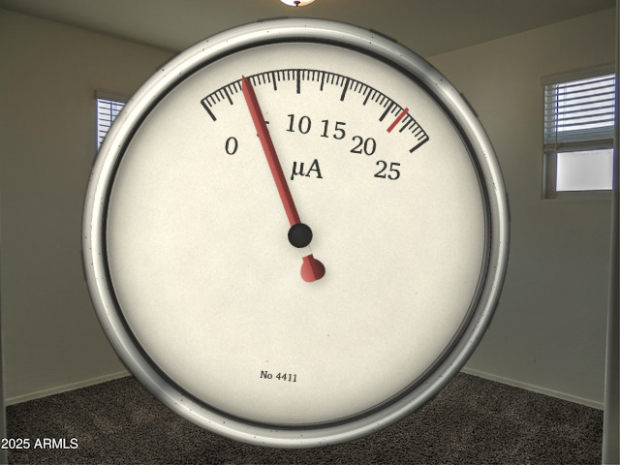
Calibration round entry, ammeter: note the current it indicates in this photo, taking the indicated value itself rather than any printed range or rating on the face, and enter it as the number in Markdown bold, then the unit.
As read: **4.5** µA
